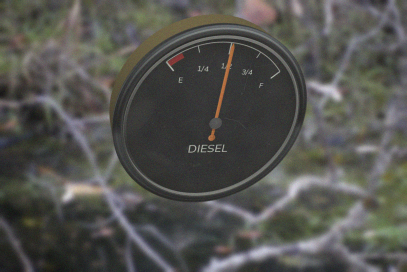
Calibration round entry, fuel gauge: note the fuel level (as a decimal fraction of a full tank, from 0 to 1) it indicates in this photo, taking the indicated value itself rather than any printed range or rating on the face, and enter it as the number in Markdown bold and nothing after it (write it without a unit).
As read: **0.5**
